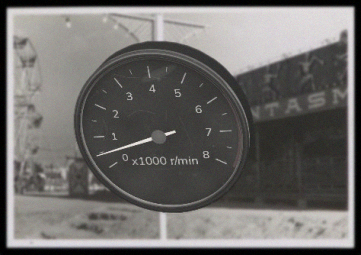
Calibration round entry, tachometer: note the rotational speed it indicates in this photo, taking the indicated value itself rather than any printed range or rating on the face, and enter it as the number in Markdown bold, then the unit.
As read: **500** rpm
